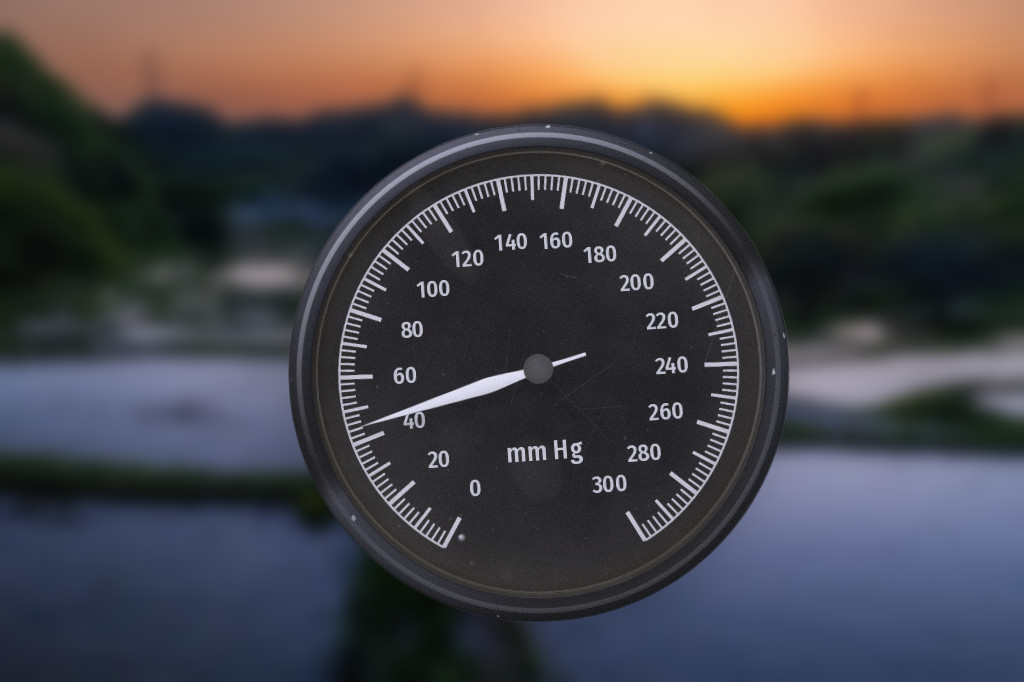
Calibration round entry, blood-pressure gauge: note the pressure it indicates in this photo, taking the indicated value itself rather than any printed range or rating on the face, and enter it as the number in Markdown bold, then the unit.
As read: **44** mmHg
